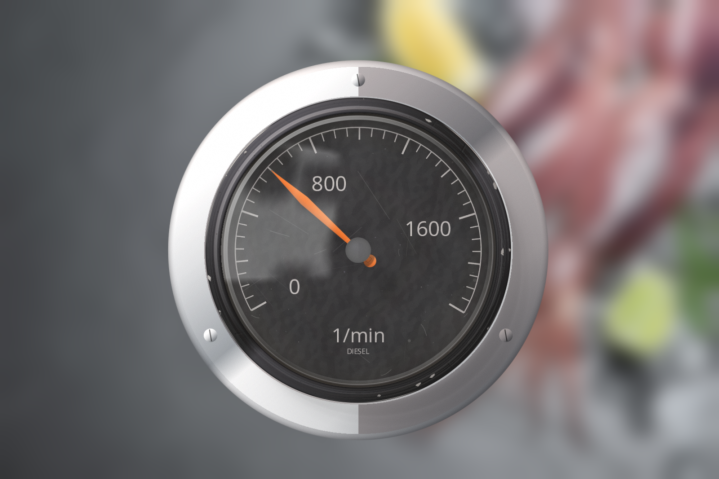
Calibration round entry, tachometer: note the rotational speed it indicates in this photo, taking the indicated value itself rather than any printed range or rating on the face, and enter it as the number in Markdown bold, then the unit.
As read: **600** rpm
